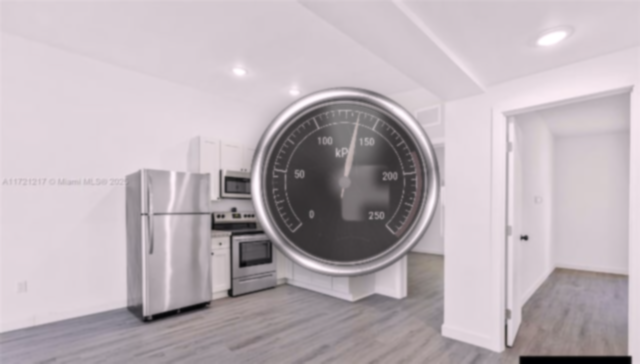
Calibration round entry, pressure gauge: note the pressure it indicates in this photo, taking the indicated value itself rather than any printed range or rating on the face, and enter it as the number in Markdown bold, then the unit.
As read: **135** kPa
